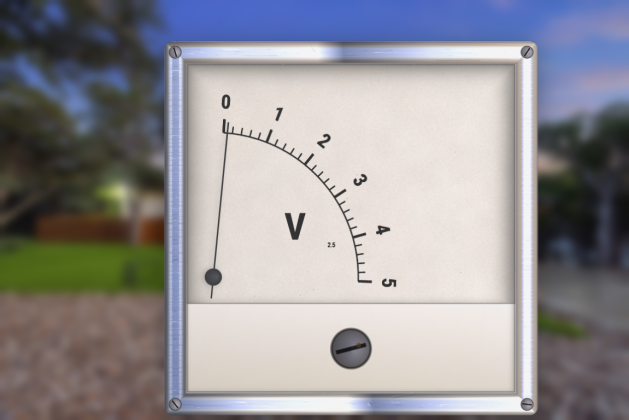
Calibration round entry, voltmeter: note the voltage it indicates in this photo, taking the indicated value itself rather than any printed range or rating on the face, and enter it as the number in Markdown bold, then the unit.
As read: **0.1** V
